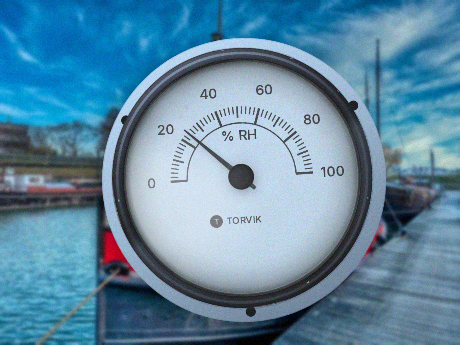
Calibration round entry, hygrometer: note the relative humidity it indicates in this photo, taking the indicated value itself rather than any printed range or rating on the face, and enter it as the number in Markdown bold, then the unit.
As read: **24** %
